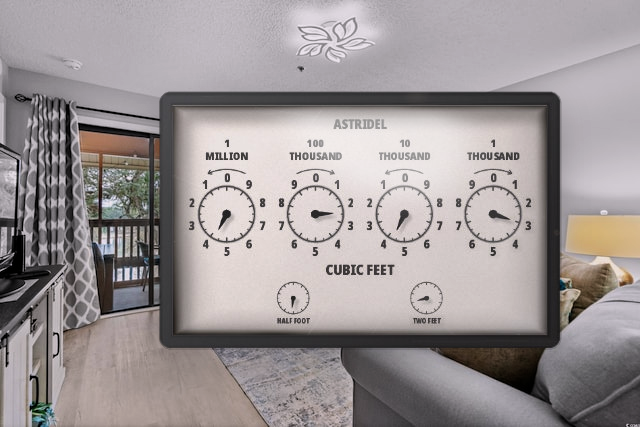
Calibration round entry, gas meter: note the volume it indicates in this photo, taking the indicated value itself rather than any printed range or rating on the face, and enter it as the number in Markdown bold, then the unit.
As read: **424300** ft³
